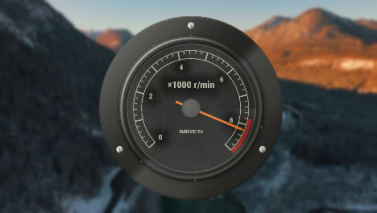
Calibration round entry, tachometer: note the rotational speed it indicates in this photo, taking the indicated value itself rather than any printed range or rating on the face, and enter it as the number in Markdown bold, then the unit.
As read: **8200** rpm
